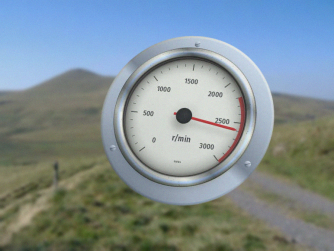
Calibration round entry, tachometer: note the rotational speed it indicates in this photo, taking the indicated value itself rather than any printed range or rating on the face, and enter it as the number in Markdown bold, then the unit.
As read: **2600** rpm
